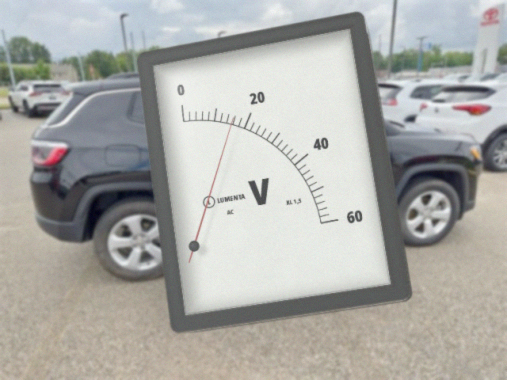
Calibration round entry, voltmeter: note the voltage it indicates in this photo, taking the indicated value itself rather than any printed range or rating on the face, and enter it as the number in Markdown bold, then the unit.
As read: **16** V
